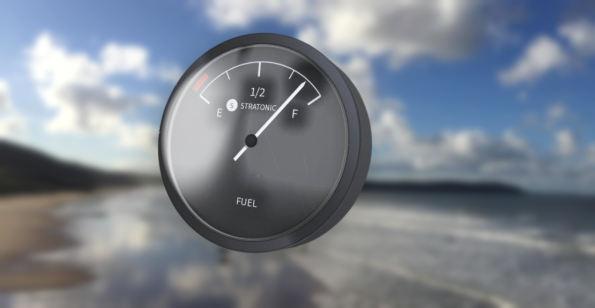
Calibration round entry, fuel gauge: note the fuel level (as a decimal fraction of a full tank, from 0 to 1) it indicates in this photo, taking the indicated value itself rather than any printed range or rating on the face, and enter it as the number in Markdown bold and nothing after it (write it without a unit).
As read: **0.875**
